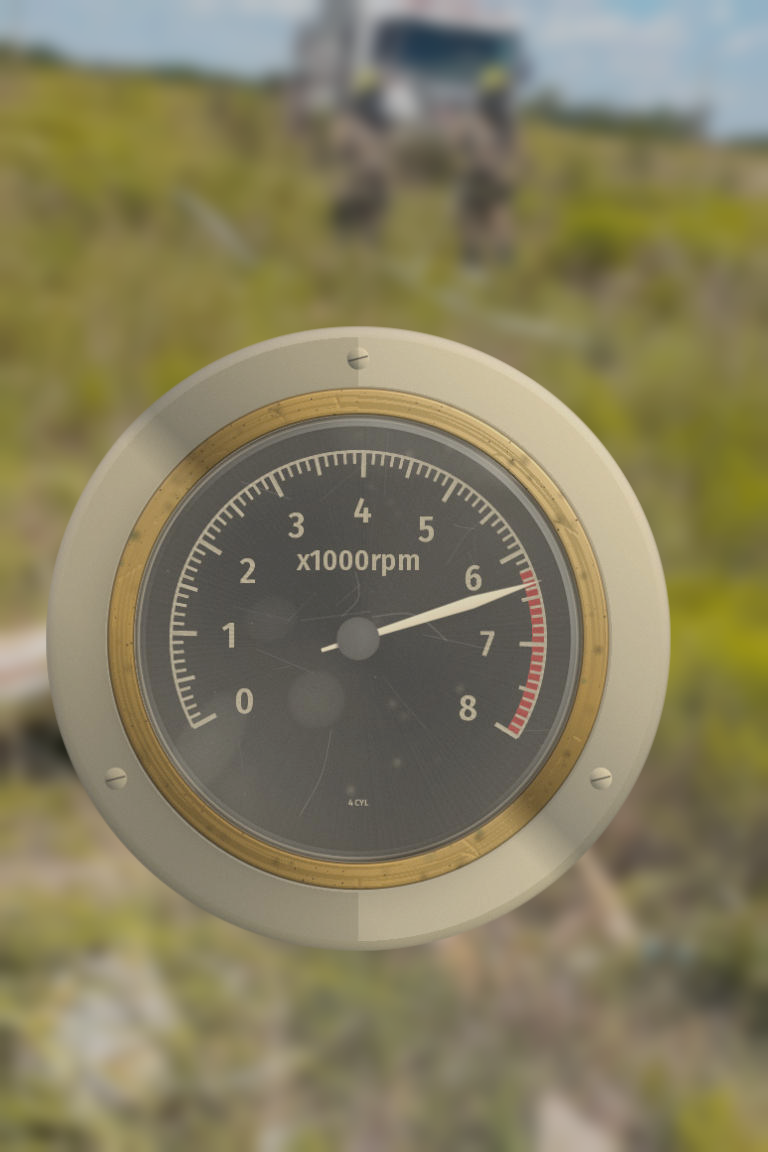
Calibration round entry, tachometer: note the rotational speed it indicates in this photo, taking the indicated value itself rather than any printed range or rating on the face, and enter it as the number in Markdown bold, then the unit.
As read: **6350** rpm
